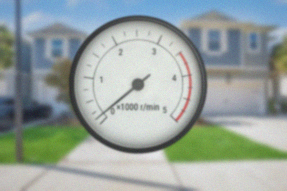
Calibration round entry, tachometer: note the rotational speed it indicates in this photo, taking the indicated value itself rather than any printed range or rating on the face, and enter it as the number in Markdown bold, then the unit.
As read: **125** rpm
